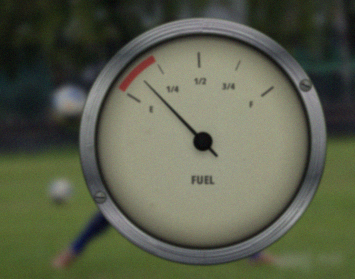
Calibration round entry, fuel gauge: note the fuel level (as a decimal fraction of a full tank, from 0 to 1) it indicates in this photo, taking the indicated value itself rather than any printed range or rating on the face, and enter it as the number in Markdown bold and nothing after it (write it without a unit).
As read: **0.125**
